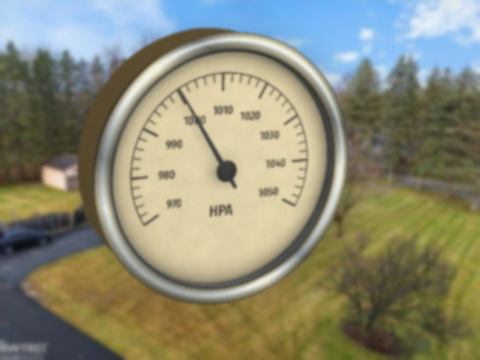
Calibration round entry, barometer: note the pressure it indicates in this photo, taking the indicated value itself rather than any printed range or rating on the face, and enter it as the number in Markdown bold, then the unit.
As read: **1000** hPa
